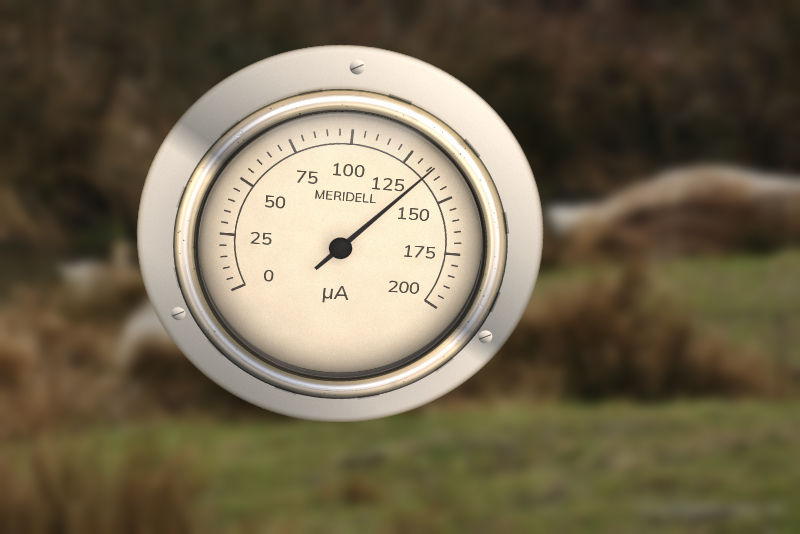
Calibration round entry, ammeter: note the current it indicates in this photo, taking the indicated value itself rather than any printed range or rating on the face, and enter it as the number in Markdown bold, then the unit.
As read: **135** µA
